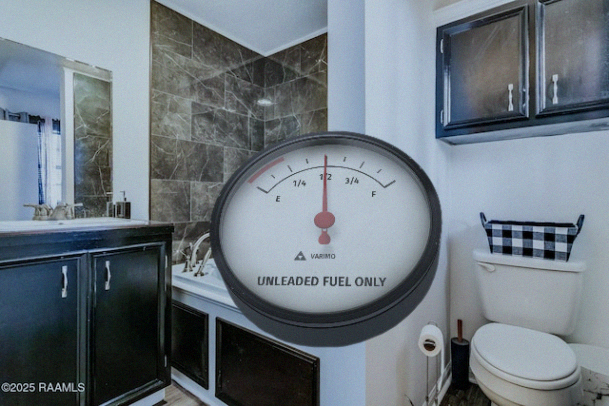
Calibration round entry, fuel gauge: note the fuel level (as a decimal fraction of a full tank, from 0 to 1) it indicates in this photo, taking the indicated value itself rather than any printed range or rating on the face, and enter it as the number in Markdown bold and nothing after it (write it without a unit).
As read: **0.5**
